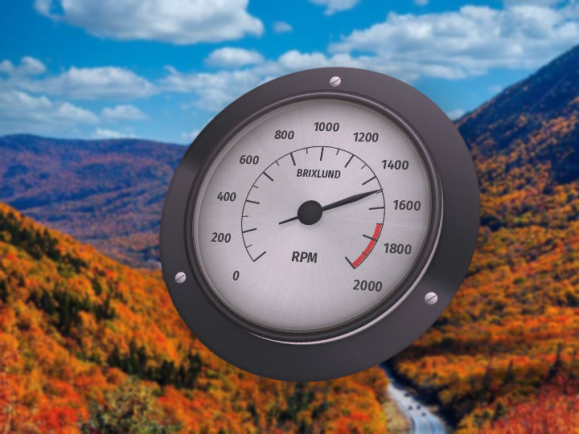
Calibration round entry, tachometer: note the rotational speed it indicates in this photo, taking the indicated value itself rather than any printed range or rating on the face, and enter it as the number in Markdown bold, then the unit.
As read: **1500** rpm
